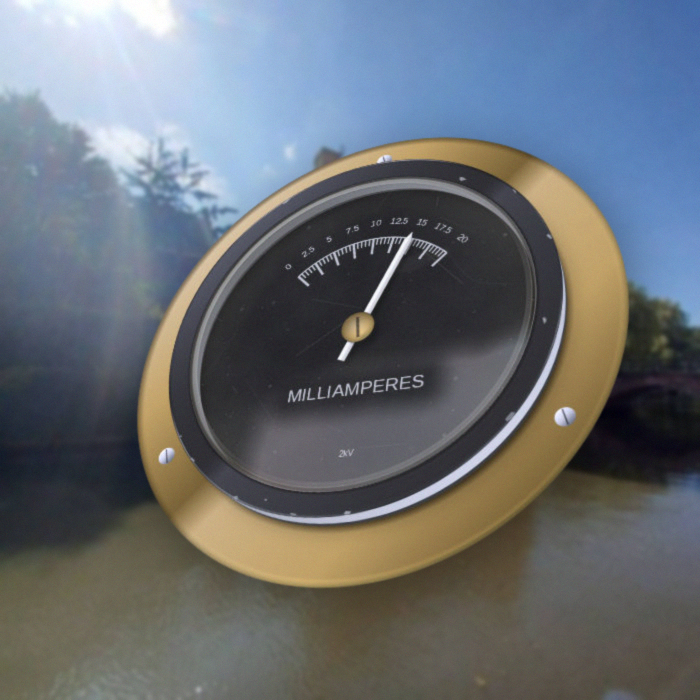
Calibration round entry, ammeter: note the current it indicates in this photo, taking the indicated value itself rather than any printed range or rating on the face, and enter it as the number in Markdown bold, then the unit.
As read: **15** mA
